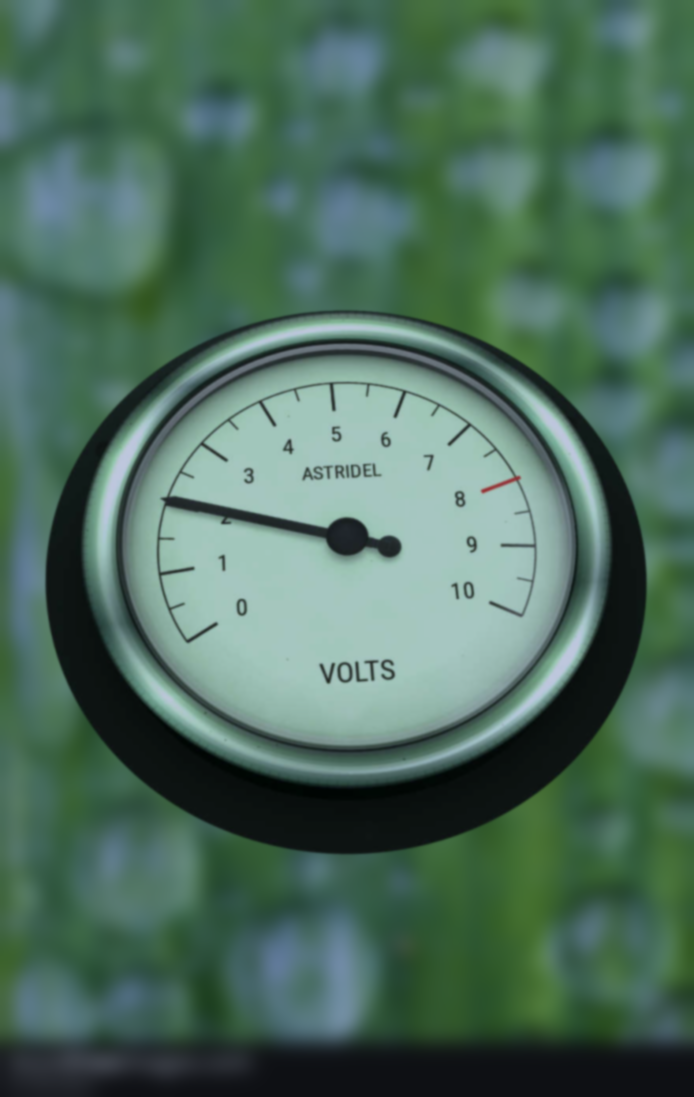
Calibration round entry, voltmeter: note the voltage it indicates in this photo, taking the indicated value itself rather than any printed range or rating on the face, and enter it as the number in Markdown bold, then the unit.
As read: **2** V
